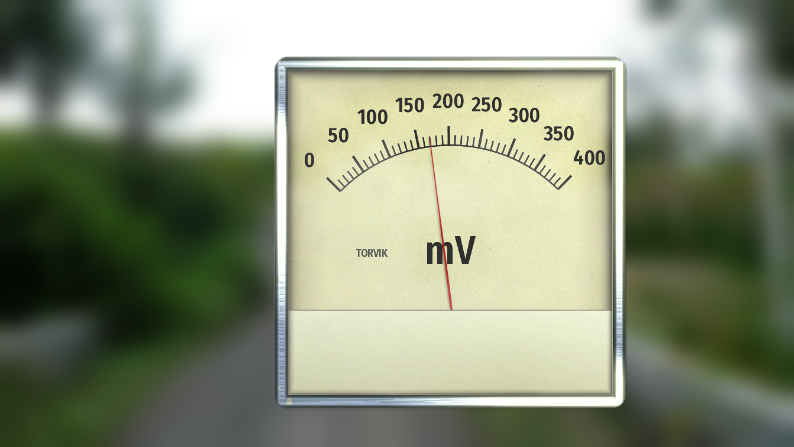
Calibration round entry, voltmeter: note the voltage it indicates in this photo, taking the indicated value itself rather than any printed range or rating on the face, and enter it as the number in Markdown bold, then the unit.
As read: **170** mV
